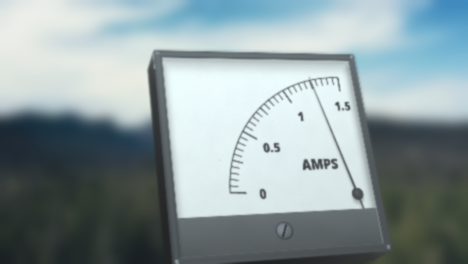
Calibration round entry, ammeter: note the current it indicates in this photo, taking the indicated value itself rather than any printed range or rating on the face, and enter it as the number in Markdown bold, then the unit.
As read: **1.25** A
